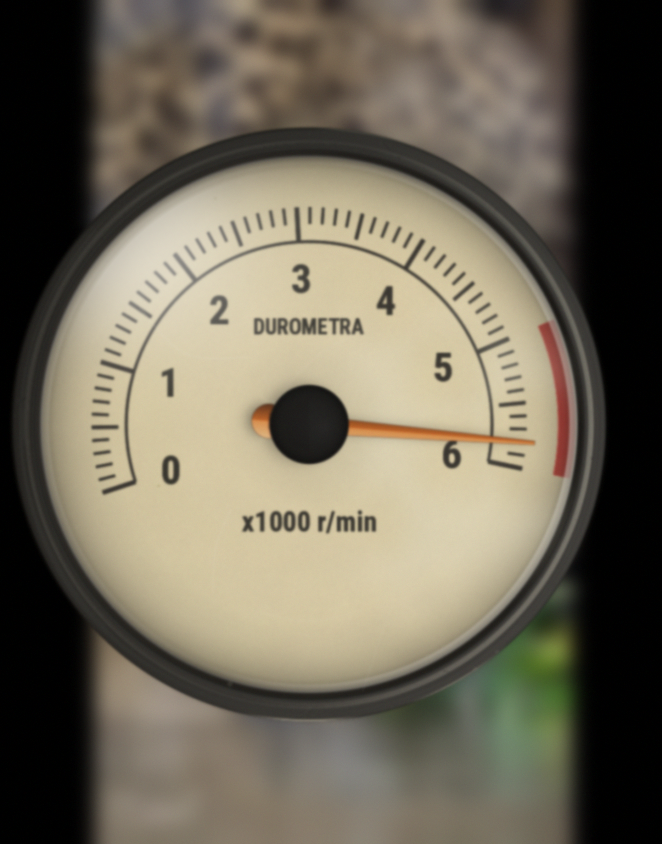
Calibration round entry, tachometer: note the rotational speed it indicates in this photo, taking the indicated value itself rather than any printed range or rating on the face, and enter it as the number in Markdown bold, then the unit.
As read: **5800** rpm
